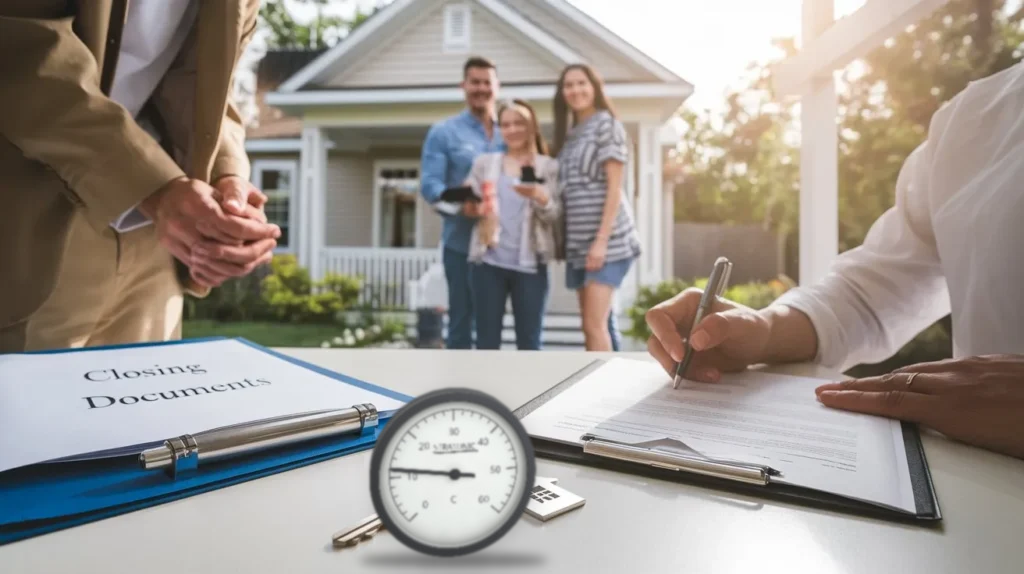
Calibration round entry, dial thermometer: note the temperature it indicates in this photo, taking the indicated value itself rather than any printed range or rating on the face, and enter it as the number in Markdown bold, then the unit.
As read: **12** °C
